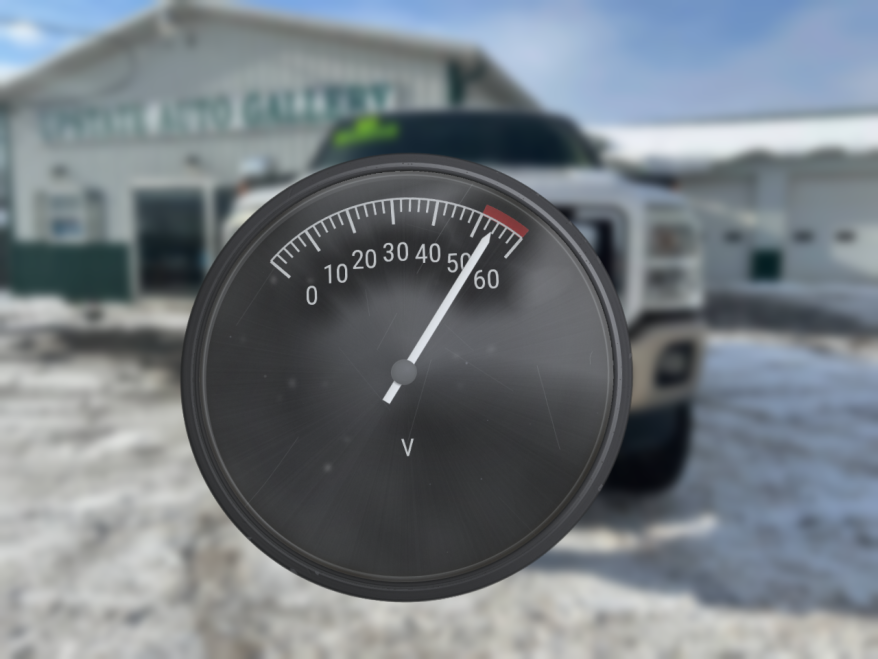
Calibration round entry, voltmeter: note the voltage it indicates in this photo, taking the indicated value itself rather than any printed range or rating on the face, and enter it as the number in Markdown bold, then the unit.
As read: **54** V
